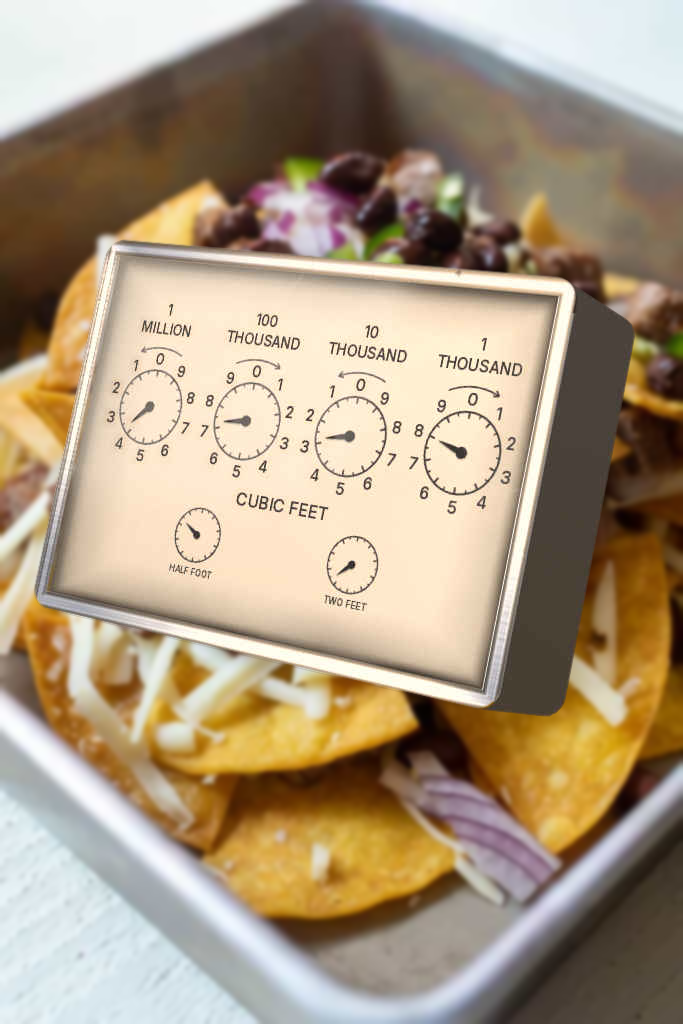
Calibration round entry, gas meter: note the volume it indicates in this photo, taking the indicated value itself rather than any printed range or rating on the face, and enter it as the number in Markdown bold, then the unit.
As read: **372800** ft³
